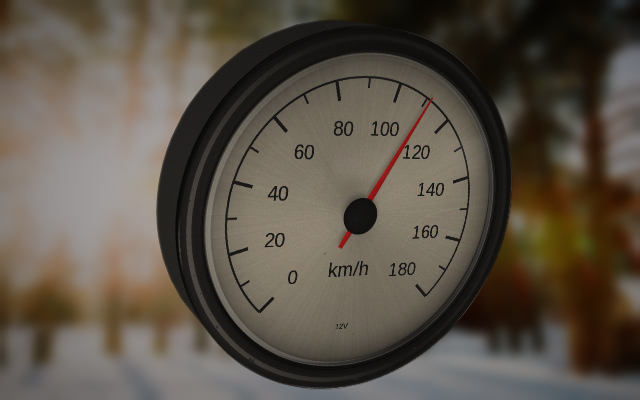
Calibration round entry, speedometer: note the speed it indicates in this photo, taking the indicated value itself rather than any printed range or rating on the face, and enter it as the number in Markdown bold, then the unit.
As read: **110** km/h
